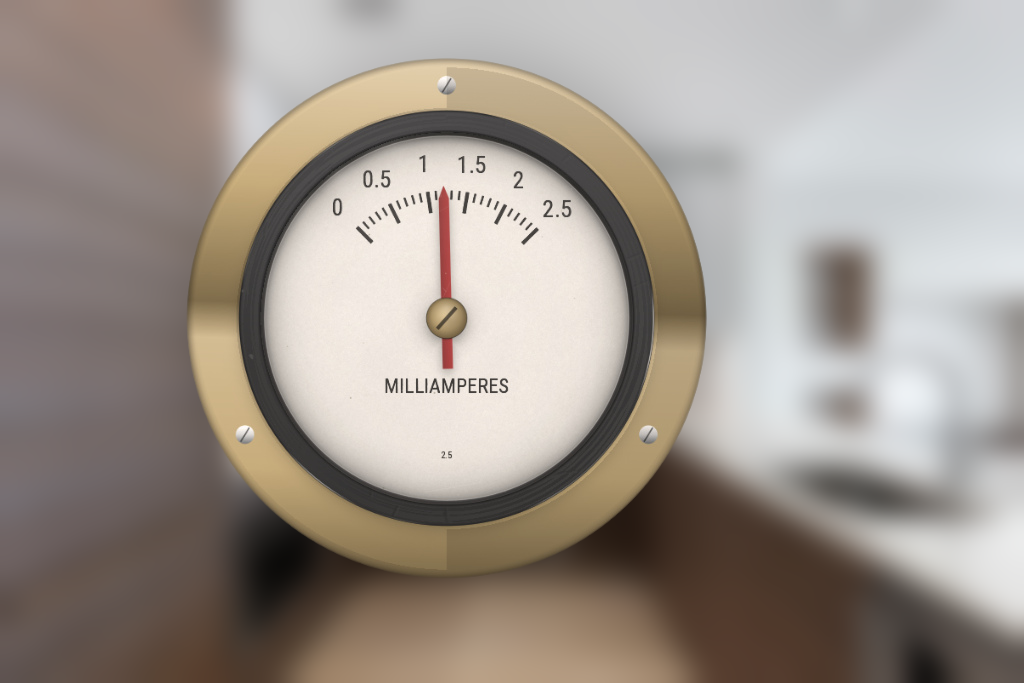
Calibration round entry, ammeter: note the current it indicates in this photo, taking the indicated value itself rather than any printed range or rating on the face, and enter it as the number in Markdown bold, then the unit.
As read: **1.2** mA
